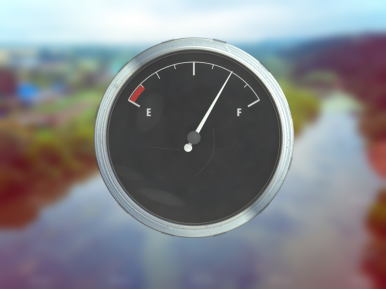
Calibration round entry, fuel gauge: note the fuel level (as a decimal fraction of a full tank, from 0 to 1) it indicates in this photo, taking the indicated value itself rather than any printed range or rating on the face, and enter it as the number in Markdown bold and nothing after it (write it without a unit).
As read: **0.75**
